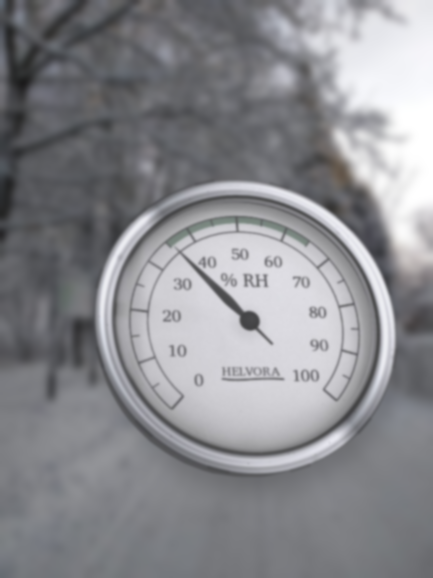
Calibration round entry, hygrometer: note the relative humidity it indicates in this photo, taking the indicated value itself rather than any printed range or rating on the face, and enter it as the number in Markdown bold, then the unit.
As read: **35** %
